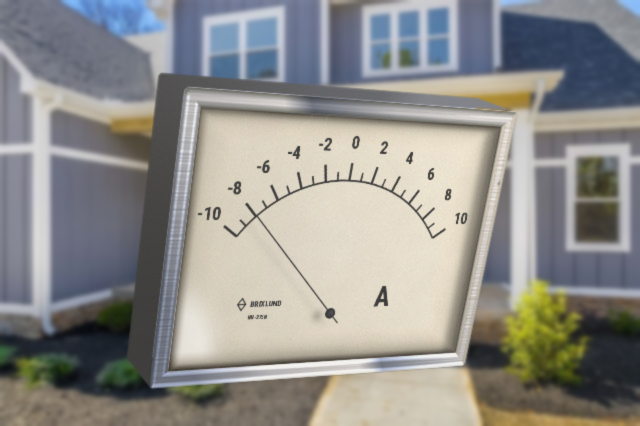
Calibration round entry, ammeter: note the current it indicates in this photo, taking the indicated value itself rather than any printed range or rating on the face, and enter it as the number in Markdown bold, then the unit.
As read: **-8** A
